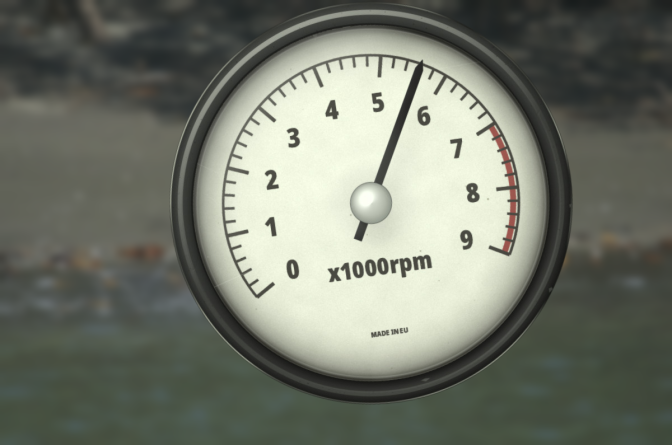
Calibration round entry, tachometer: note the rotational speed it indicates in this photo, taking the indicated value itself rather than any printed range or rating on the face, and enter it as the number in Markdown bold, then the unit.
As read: **5600** rpm
